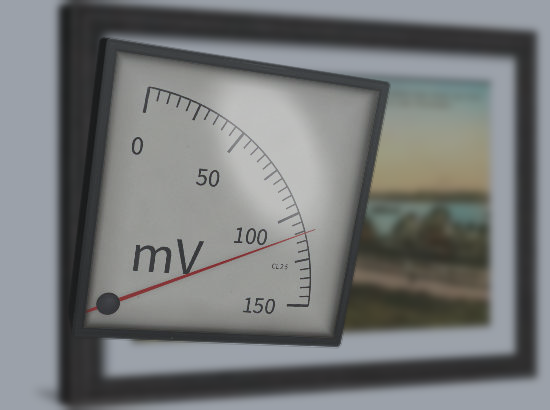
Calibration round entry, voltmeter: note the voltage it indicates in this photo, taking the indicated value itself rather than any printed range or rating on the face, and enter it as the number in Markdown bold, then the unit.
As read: **110** mV
